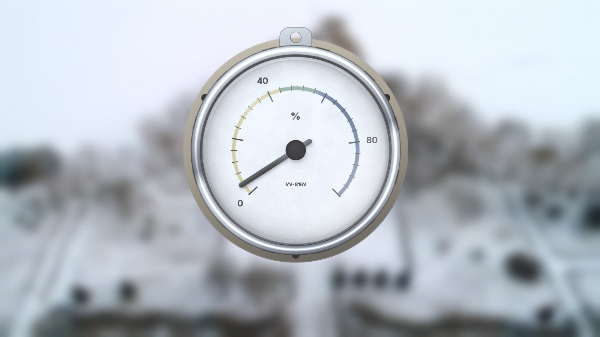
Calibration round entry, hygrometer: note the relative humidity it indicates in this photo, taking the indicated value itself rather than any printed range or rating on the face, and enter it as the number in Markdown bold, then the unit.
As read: **4** %
